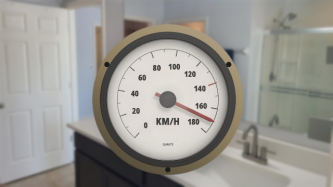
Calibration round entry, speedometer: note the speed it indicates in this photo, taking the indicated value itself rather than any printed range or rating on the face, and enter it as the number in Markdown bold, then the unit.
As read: **170** km/h
